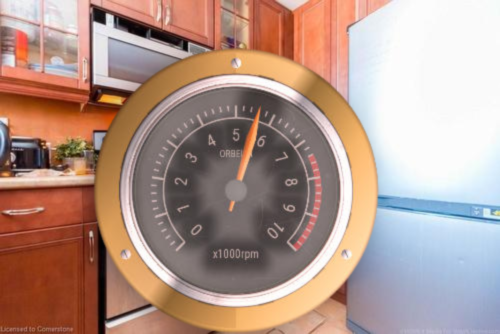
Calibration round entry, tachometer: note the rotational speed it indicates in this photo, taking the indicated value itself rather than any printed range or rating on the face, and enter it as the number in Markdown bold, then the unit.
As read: **5600** rpm
